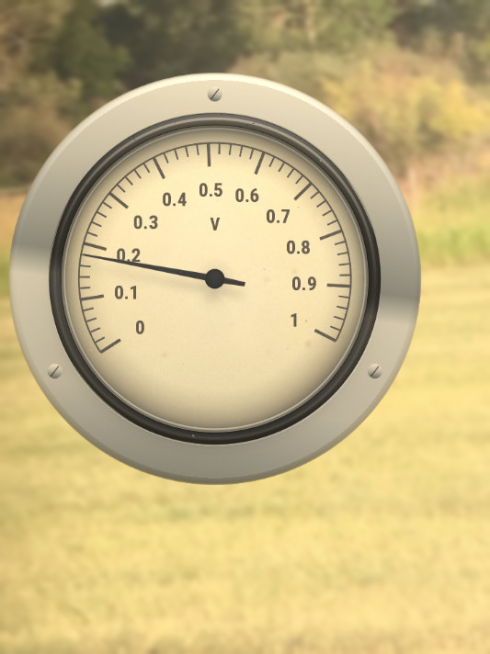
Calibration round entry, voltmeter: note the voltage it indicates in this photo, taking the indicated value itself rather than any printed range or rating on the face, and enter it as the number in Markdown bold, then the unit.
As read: **0.18** V
